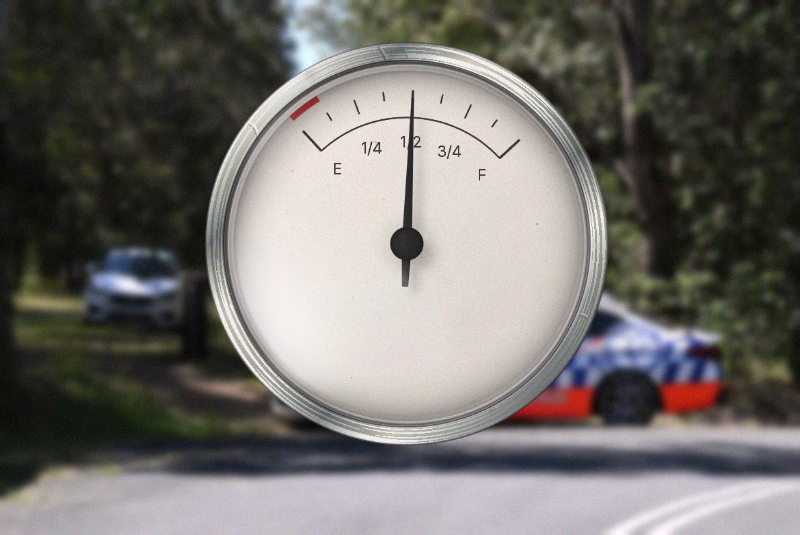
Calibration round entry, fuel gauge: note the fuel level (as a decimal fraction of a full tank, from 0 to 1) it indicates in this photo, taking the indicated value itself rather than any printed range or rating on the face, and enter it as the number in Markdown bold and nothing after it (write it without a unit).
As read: **0.5**
